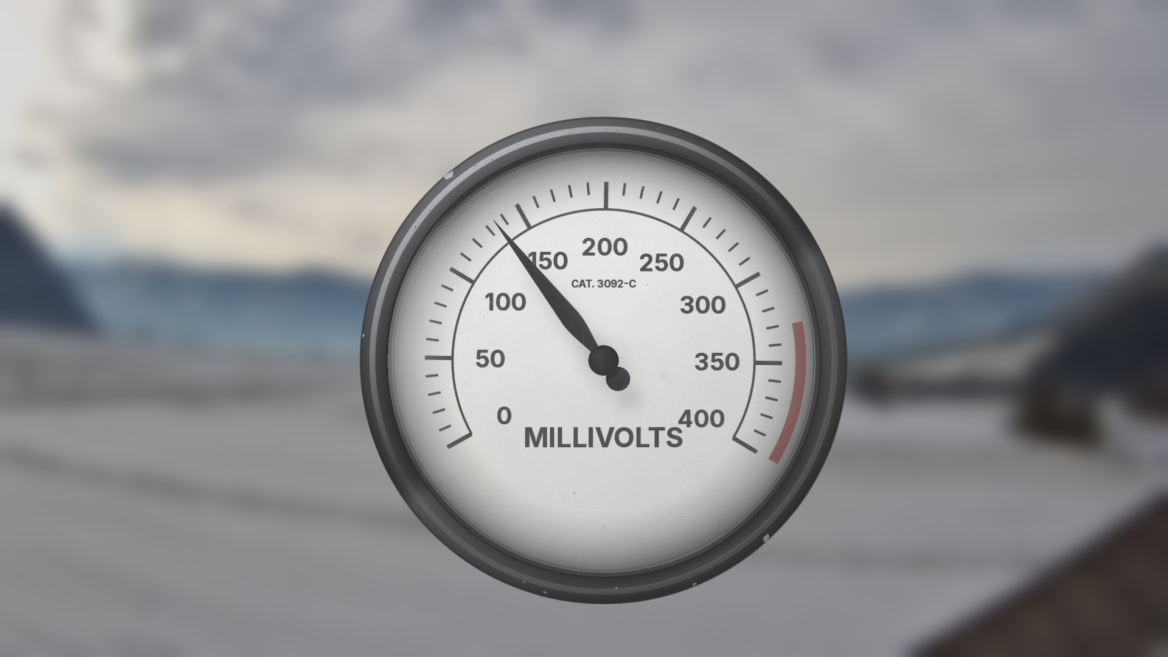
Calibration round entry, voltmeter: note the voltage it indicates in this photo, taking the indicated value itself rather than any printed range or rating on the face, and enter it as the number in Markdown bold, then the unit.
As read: **135** mV
